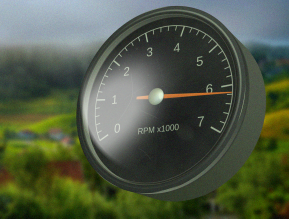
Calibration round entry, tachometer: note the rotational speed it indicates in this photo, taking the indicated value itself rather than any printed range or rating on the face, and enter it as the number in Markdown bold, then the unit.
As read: **6200** rpm
